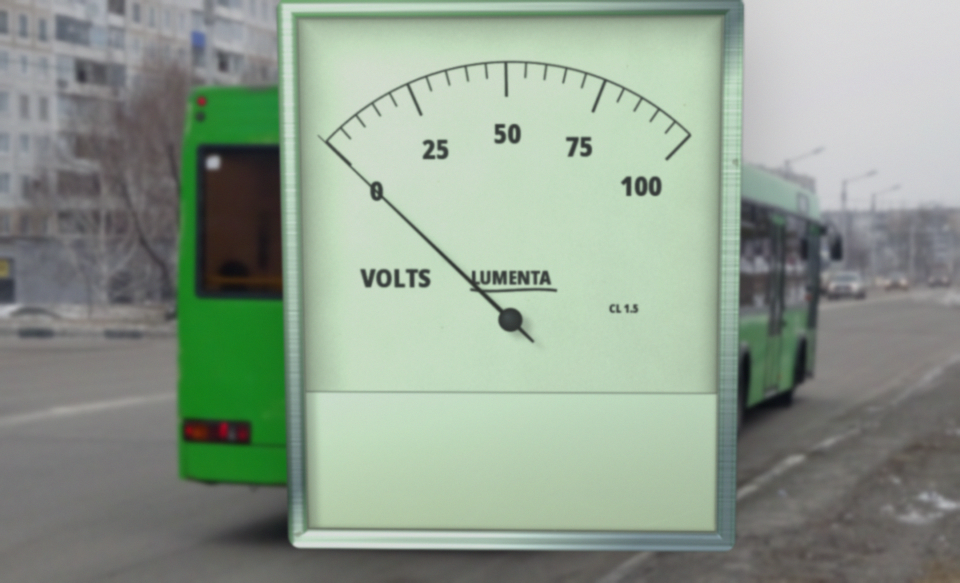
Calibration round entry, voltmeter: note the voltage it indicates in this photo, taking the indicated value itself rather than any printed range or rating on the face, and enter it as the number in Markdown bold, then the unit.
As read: **0** V
